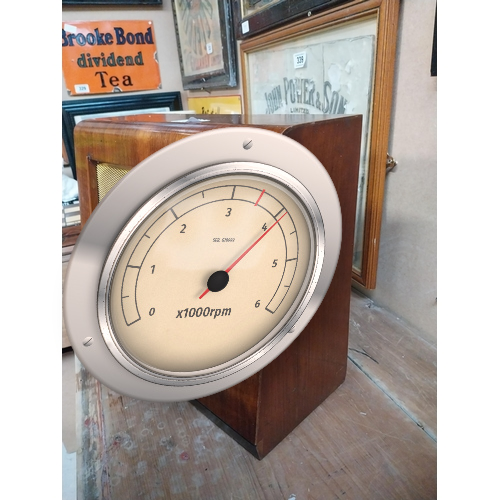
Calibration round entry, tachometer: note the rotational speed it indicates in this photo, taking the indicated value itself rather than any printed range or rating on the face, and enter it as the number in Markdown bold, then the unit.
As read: **4000** rpm
